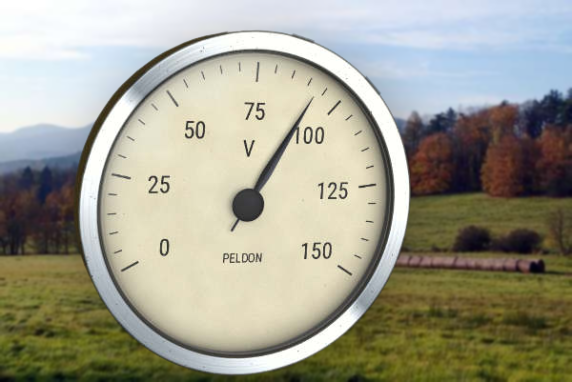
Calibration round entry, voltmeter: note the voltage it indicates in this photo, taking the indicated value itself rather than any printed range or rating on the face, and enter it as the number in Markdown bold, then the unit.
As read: **92.5** V
